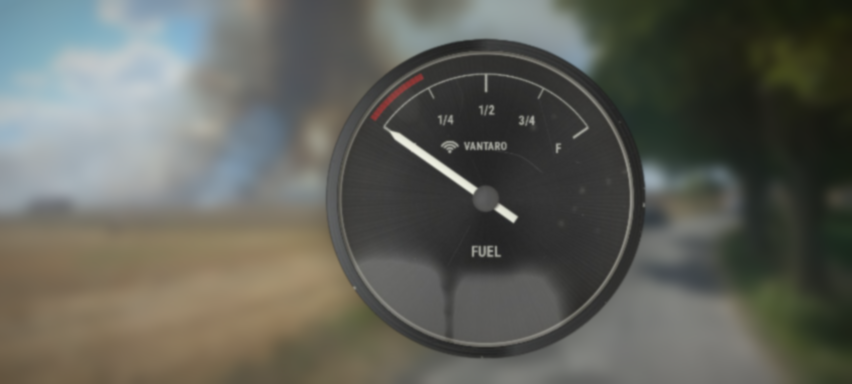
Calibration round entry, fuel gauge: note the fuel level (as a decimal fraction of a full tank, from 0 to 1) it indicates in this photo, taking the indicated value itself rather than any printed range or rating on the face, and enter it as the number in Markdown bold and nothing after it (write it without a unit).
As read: **0**
